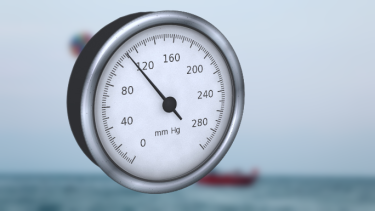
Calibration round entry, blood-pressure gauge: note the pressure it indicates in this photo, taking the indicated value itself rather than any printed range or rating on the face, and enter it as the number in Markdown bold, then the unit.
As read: **110** mmHg
